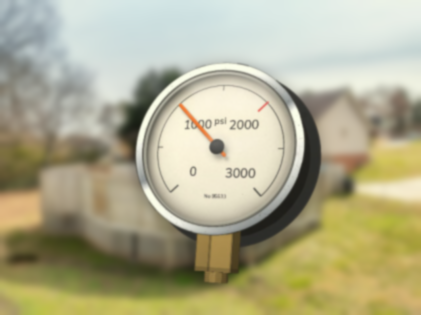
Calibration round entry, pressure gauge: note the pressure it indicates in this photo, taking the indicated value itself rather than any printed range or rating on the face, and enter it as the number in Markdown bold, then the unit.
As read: **1000** psi
